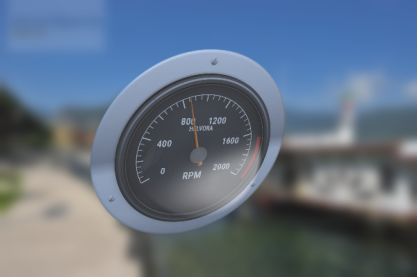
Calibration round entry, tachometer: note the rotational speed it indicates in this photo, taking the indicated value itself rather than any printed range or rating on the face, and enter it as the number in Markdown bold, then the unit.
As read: **850** rpm
